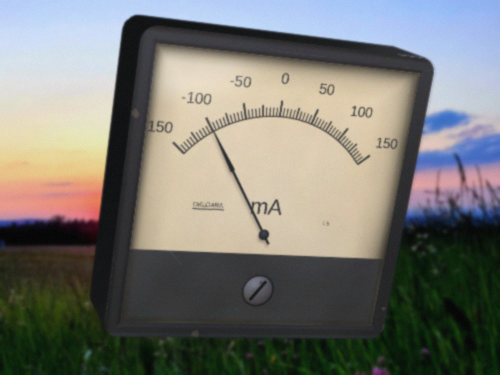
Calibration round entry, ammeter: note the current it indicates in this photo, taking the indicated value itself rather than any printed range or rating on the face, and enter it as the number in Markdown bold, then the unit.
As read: **-100** mA
